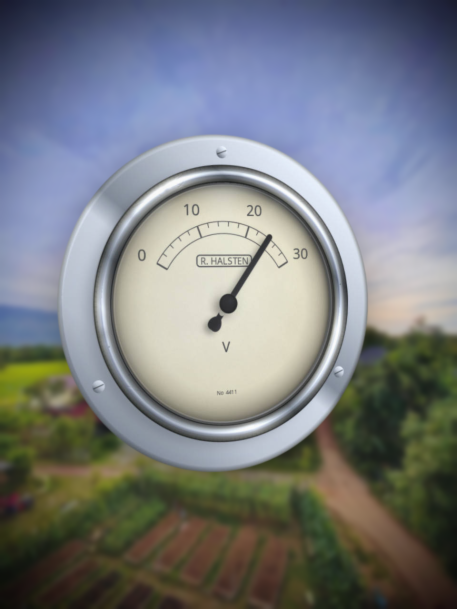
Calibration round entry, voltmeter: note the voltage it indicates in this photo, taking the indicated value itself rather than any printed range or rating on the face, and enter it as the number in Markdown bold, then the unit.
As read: **24** V
